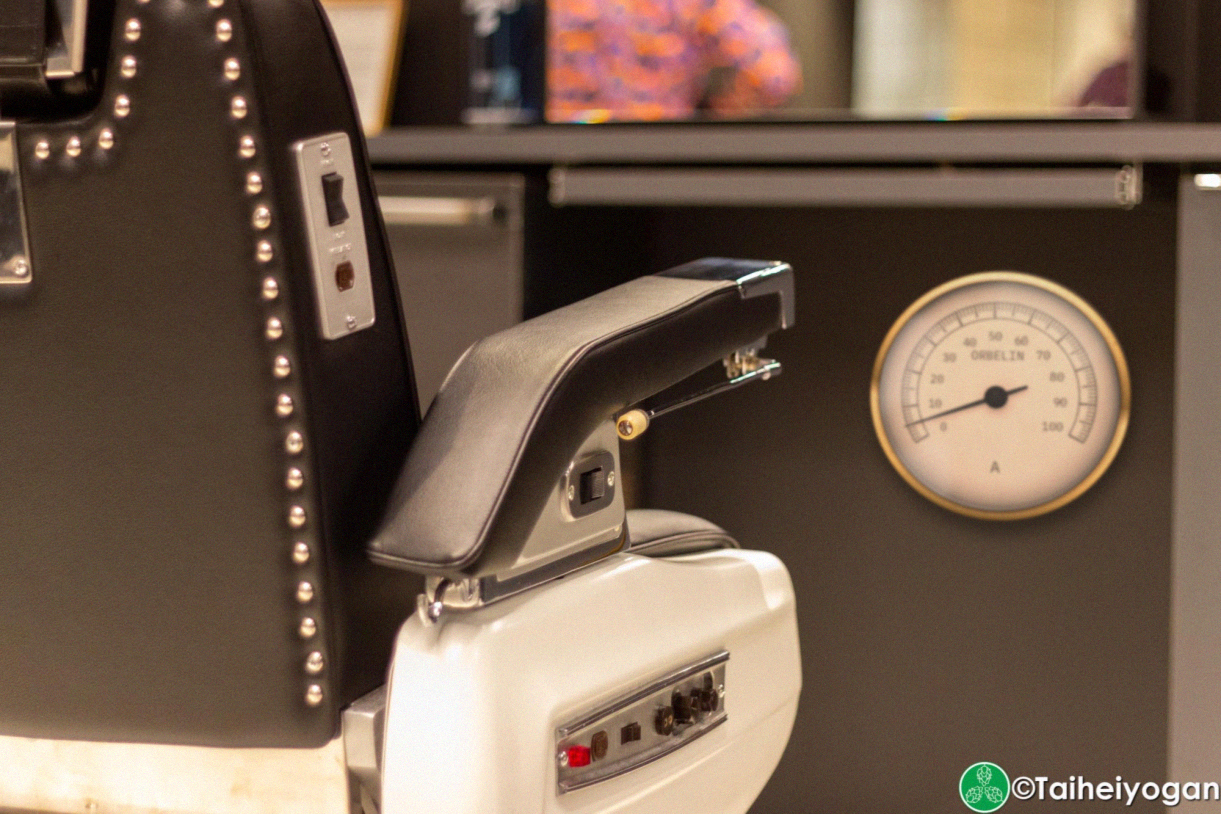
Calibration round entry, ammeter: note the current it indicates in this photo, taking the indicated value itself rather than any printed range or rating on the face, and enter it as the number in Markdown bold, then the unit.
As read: **5** A
